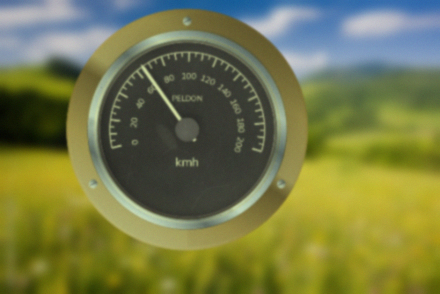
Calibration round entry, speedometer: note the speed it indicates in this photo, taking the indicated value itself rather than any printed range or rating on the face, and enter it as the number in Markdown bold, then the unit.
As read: **65** km/h
